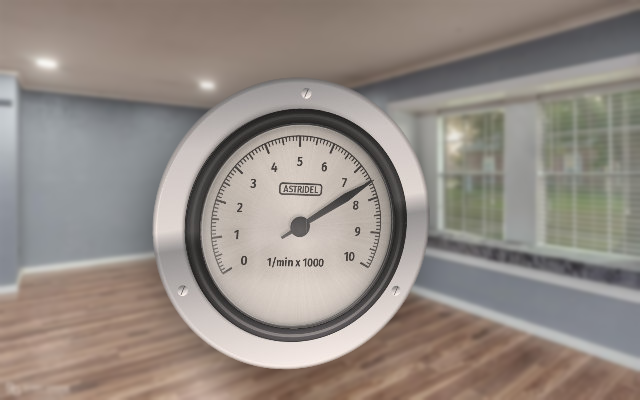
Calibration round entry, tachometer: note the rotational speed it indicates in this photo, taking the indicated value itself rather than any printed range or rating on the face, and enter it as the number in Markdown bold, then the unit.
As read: **7500** rpm
